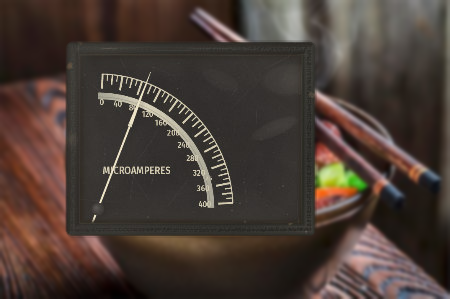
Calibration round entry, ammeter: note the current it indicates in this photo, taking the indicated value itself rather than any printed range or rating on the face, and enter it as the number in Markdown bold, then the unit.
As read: **90** µA
